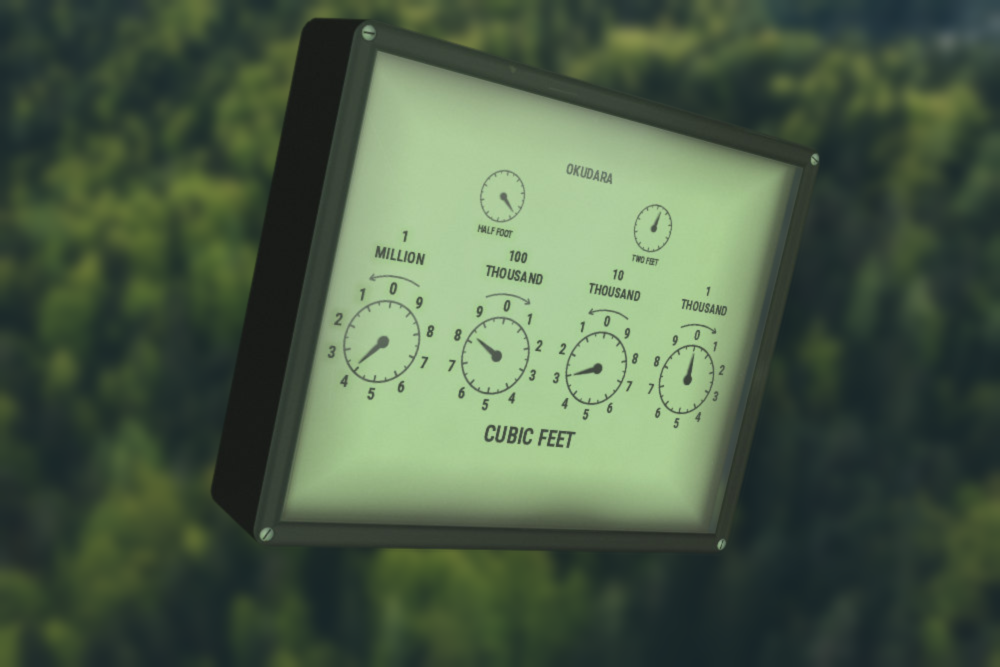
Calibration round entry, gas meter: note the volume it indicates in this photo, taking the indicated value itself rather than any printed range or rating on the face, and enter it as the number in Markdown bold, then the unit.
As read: **383000** ft³
